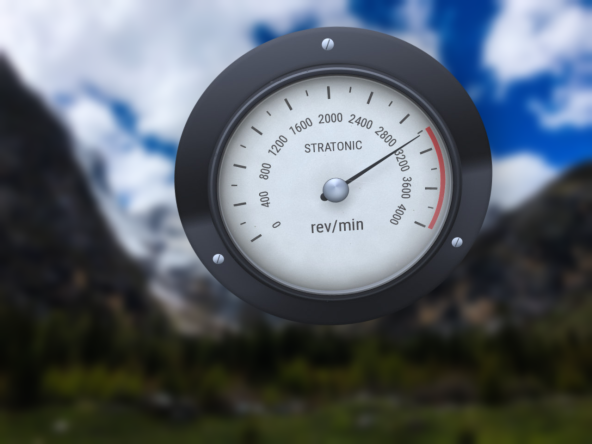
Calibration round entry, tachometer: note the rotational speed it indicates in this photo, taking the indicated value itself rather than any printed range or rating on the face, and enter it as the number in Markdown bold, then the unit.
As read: **3000** rpm
